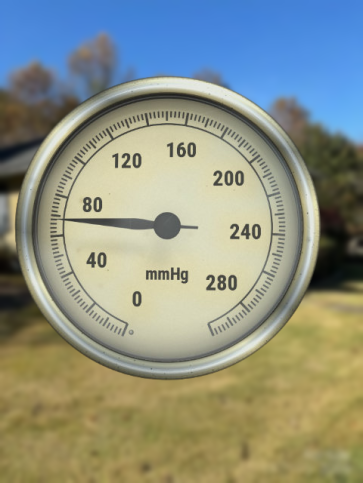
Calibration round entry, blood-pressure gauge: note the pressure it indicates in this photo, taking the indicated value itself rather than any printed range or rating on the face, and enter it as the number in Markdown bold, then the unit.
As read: **68** mmHg
